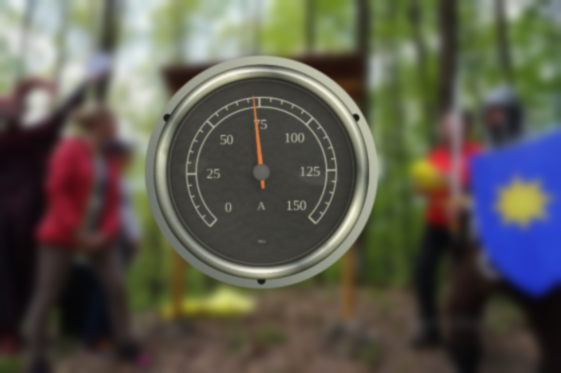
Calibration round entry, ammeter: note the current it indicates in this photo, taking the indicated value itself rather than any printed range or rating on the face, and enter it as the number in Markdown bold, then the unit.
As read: **72.5** A
